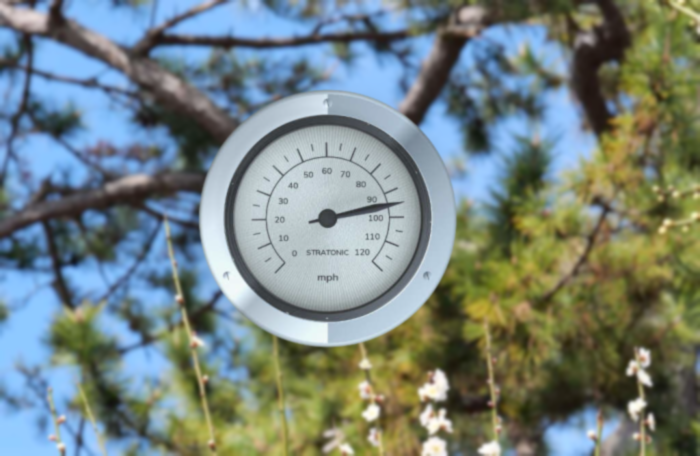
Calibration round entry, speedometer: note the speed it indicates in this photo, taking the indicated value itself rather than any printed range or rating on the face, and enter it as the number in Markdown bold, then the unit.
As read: **95** mph
